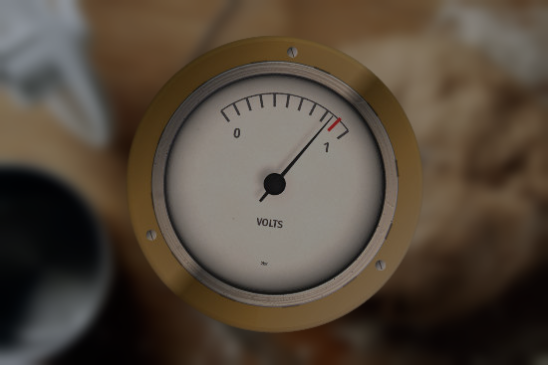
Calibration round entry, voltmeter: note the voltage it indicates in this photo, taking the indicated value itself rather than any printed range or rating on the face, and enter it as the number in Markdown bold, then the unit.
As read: **0.85** V
